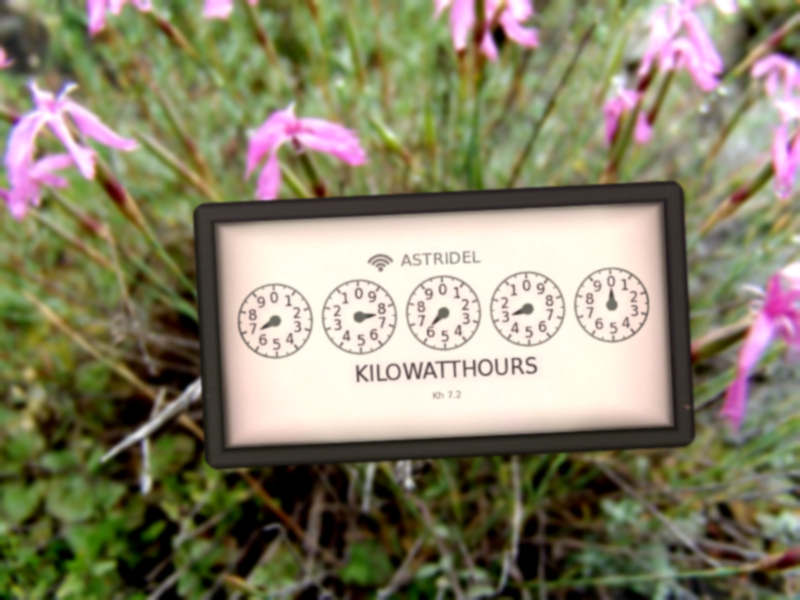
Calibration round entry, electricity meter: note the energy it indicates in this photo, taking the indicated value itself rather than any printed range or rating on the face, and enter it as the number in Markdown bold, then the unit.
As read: **67630** kWh
